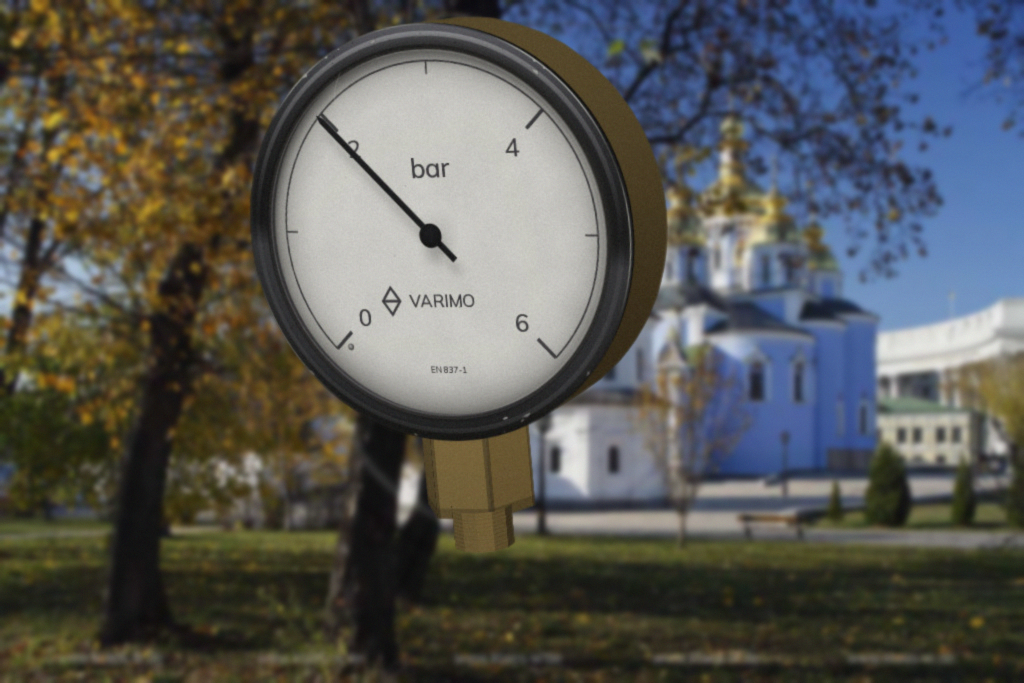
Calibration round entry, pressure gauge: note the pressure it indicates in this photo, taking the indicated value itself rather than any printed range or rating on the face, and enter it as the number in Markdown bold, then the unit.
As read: **2** bar
